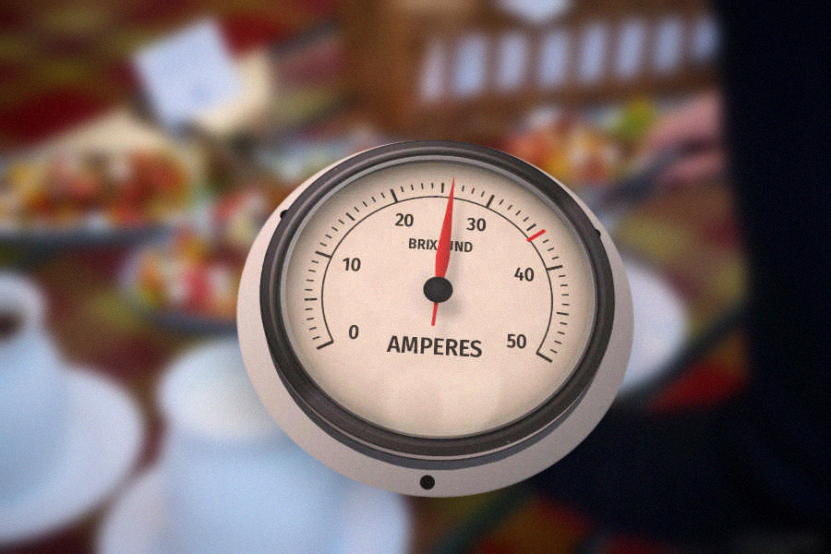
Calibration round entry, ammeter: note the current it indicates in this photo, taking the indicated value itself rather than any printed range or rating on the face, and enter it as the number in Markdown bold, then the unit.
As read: **26** A
